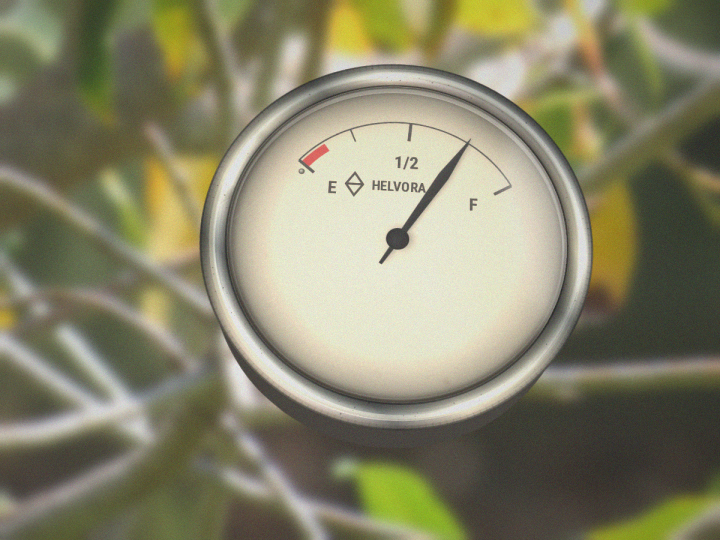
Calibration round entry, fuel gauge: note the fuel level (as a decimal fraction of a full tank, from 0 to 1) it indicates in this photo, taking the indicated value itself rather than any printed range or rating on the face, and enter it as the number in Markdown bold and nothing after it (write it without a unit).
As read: **0.75**
